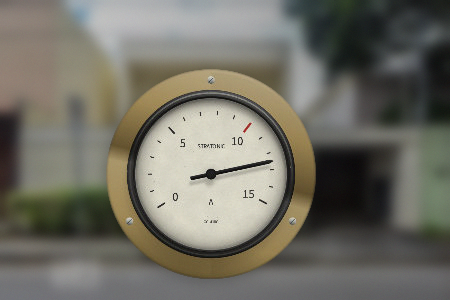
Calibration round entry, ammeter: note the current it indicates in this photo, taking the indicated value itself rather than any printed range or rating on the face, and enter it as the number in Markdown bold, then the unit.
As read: **12.5** A
